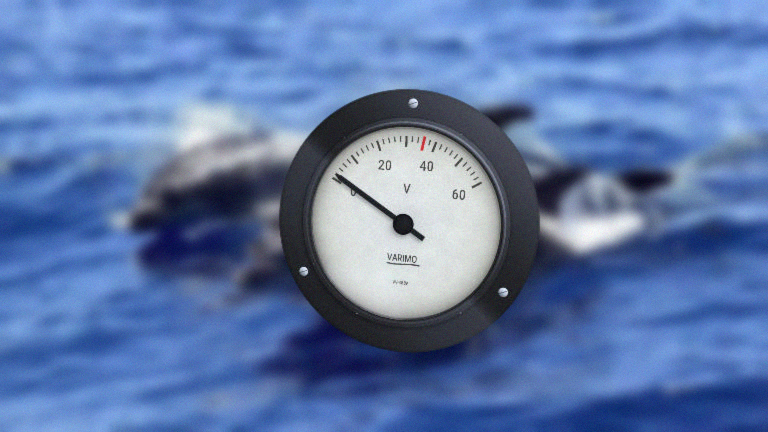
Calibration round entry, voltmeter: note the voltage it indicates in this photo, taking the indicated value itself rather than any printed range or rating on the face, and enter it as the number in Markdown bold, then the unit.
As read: **2** V
